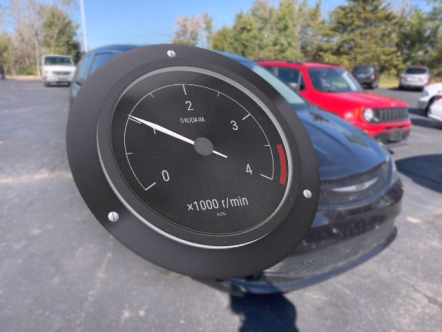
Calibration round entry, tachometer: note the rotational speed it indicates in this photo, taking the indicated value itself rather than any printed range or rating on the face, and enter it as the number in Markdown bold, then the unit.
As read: **1000** rpm
